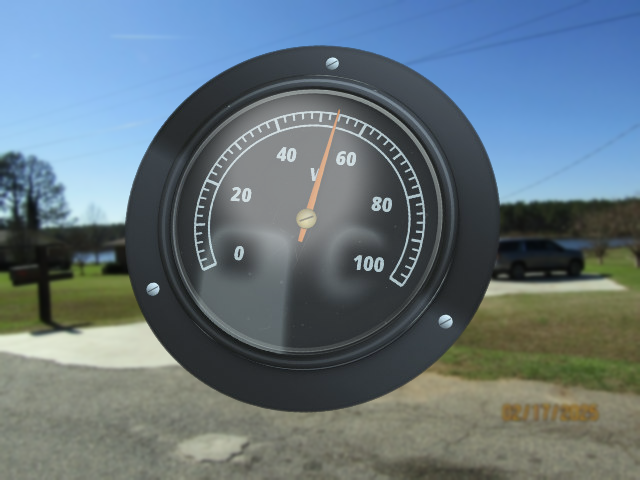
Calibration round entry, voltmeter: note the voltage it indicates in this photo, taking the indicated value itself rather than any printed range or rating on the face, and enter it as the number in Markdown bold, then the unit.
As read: **54** V
